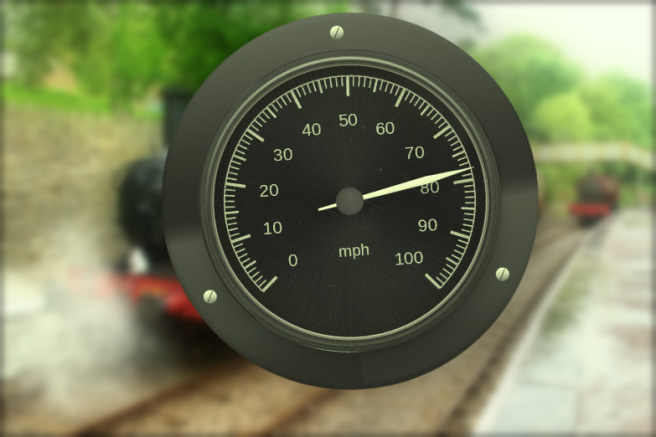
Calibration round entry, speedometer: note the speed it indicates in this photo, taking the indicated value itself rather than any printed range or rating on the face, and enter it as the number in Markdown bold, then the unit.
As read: **78** mph
